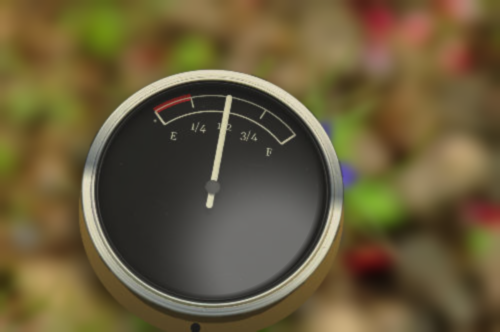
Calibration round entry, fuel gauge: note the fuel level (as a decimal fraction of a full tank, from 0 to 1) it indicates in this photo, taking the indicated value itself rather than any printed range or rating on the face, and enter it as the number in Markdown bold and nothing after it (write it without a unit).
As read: **0.5**
